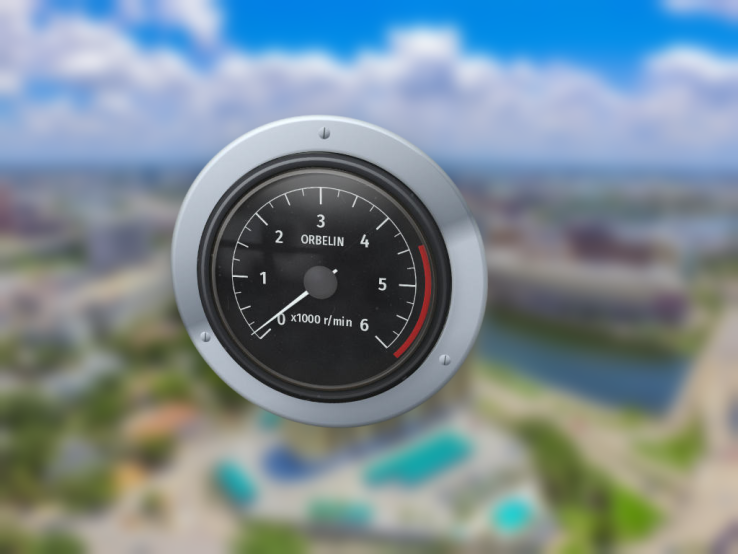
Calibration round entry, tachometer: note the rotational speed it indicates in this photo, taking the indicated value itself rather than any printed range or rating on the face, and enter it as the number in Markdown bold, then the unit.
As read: **125** rpm
